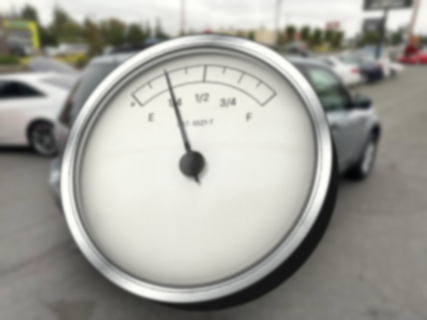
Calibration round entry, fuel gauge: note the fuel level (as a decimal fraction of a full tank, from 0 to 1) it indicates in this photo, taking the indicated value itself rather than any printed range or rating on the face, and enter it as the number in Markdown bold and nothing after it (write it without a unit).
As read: **0.25**
